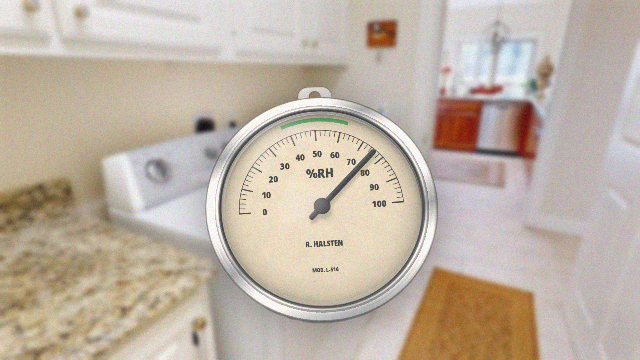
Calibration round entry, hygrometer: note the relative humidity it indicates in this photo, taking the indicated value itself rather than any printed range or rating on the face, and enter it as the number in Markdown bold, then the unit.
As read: **76** %
